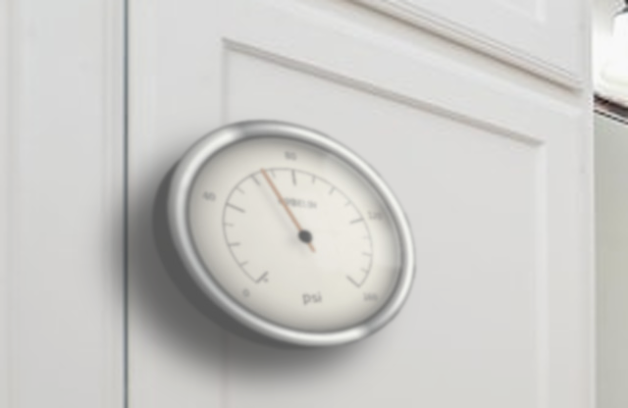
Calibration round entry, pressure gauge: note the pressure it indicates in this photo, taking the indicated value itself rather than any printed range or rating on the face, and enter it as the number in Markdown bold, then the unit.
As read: **65** psi
